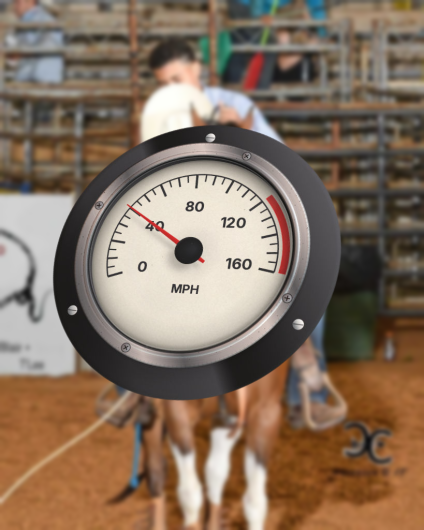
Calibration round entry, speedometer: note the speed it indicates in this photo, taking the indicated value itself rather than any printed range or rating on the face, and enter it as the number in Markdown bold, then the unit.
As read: **40** mph
